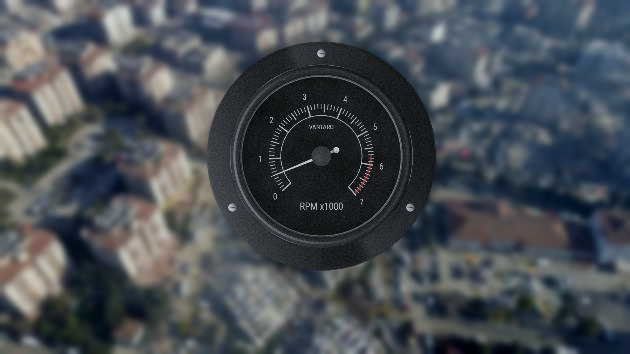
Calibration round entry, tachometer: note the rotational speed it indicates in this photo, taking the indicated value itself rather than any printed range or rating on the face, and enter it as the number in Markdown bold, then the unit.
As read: **500** rpm
